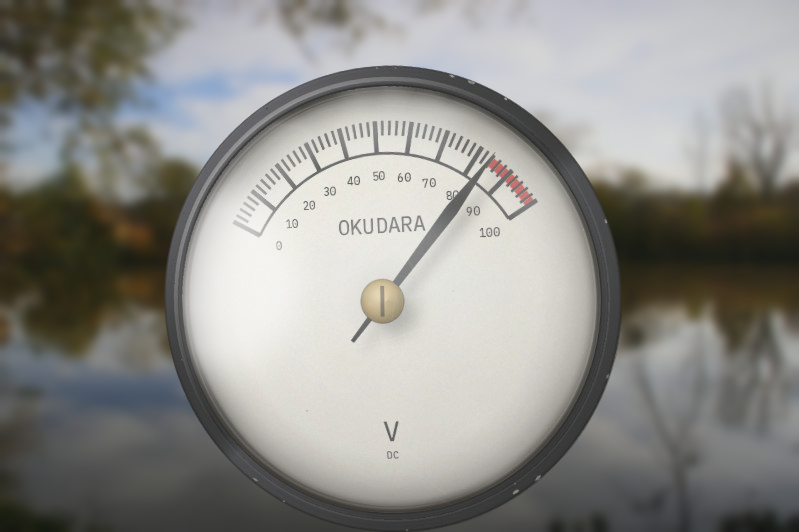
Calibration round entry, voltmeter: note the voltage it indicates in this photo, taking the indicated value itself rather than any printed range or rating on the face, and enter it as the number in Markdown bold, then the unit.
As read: **84** V
